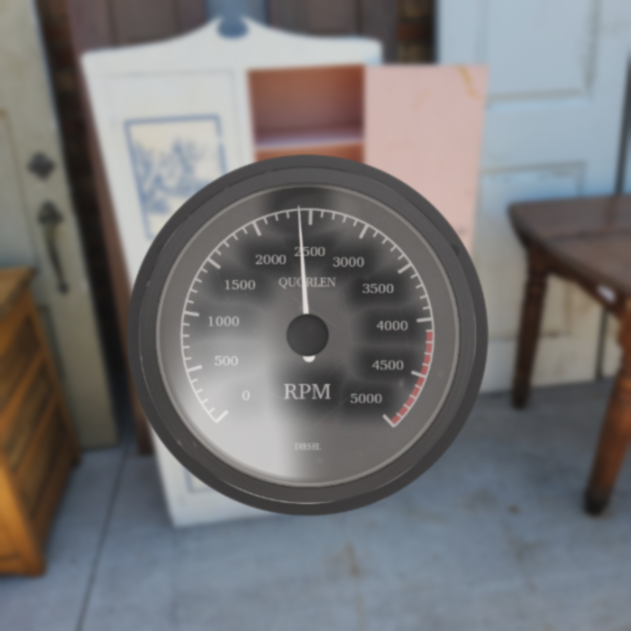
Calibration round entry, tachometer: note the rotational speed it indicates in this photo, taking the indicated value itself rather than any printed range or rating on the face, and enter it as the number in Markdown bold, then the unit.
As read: **2400** rpm
